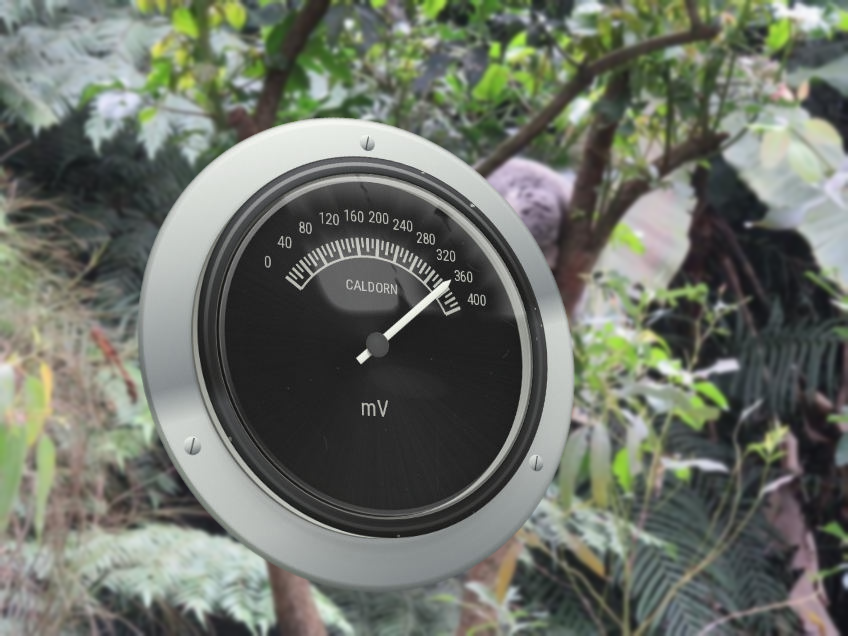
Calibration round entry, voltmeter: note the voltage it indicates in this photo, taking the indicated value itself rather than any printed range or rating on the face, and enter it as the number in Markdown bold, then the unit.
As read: **350** mV
